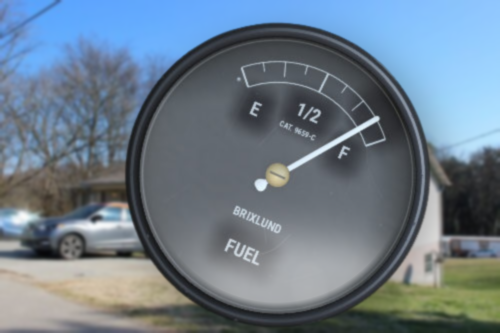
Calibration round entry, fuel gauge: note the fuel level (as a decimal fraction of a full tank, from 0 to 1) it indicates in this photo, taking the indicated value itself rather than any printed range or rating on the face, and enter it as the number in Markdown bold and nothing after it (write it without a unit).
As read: **0.875**
